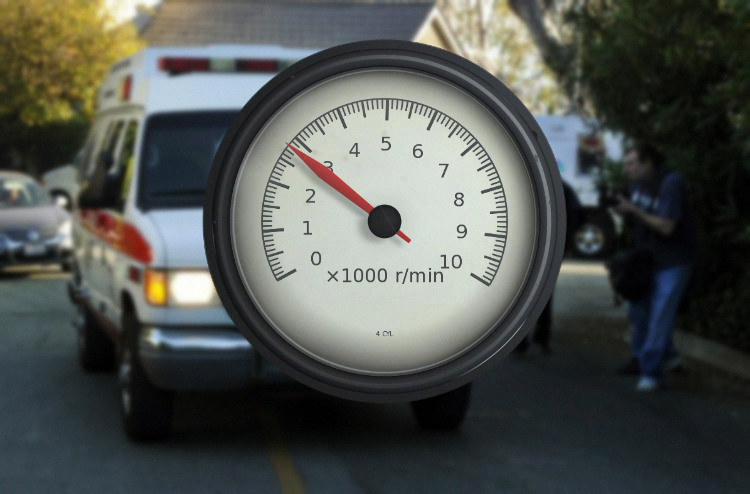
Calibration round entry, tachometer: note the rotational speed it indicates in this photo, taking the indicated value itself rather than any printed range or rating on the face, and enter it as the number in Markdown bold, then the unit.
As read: **2800** rpm
